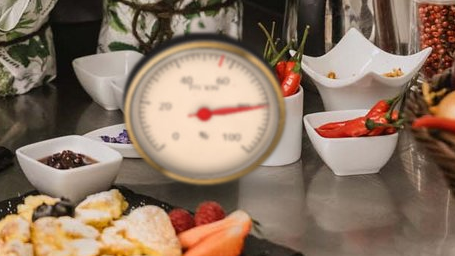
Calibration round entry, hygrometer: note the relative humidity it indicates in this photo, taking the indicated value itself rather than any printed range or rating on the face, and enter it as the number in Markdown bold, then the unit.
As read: **80** %
